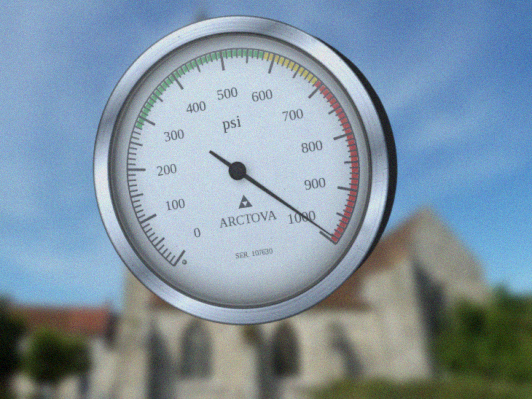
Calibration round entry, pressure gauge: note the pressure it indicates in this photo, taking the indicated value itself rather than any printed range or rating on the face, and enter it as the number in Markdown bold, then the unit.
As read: **990** psi
